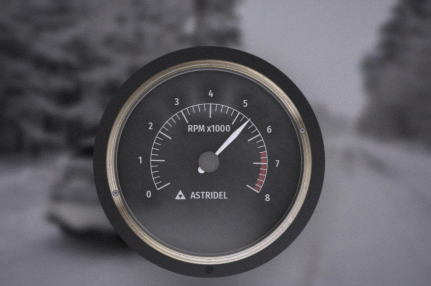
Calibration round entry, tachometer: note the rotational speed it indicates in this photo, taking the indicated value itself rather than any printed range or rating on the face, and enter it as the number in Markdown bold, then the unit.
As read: **5400** rpm
